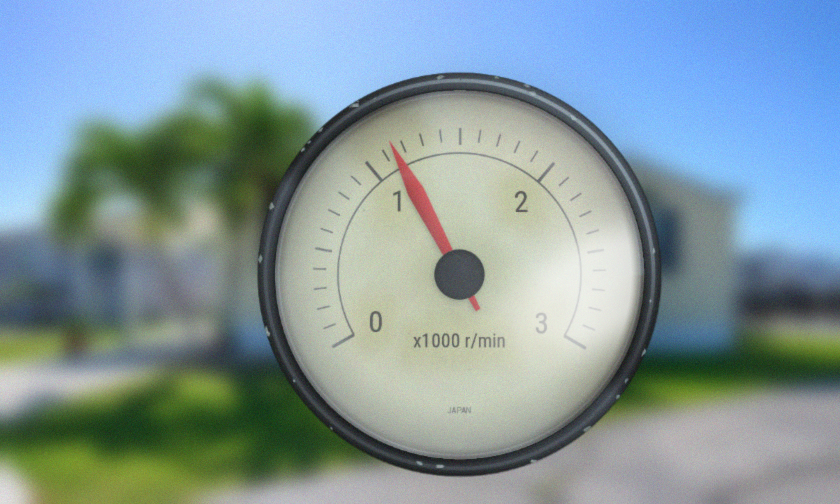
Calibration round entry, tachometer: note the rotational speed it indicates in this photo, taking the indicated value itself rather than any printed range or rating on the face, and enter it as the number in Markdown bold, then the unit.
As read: **1150** rpm
